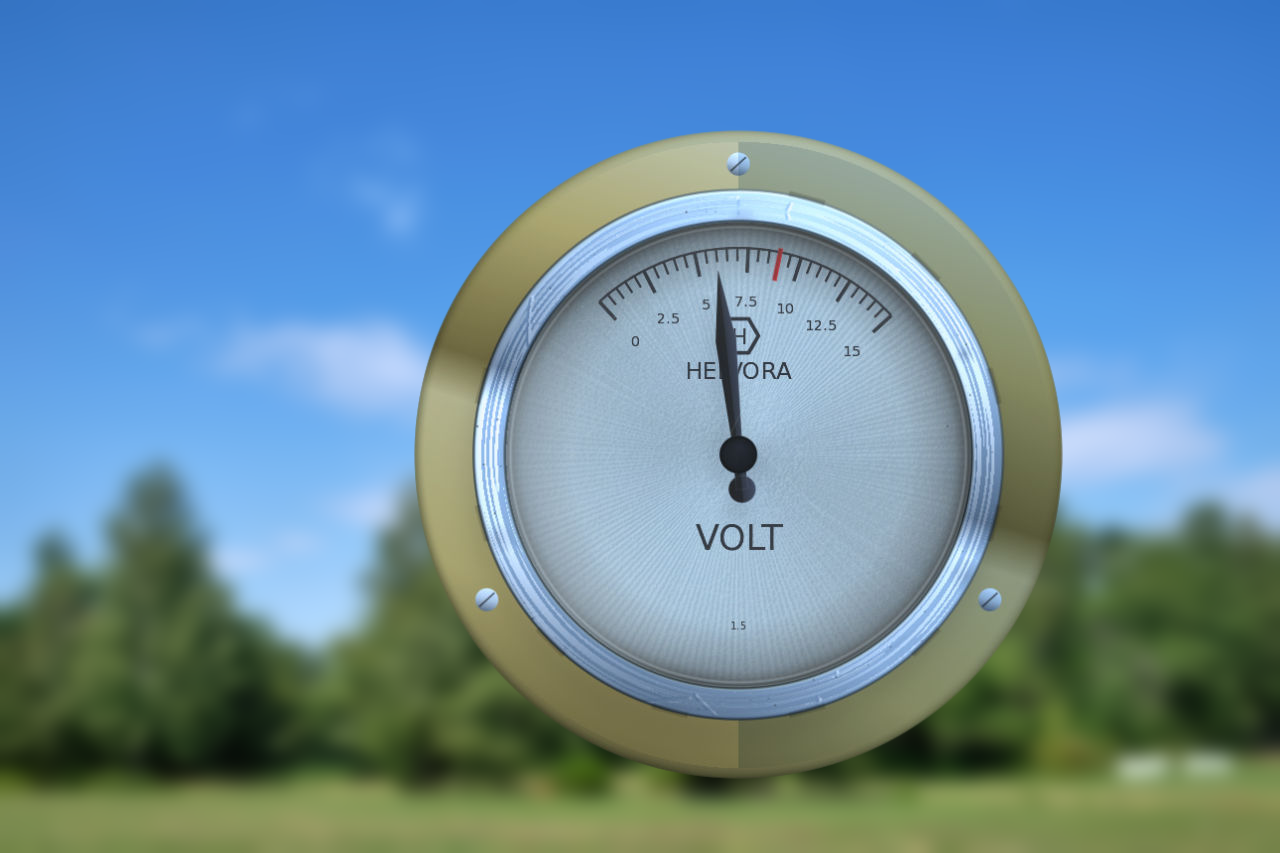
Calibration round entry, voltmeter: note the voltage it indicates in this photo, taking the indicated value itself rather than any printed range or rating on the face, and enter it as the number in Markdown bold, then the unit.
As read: **6** V
